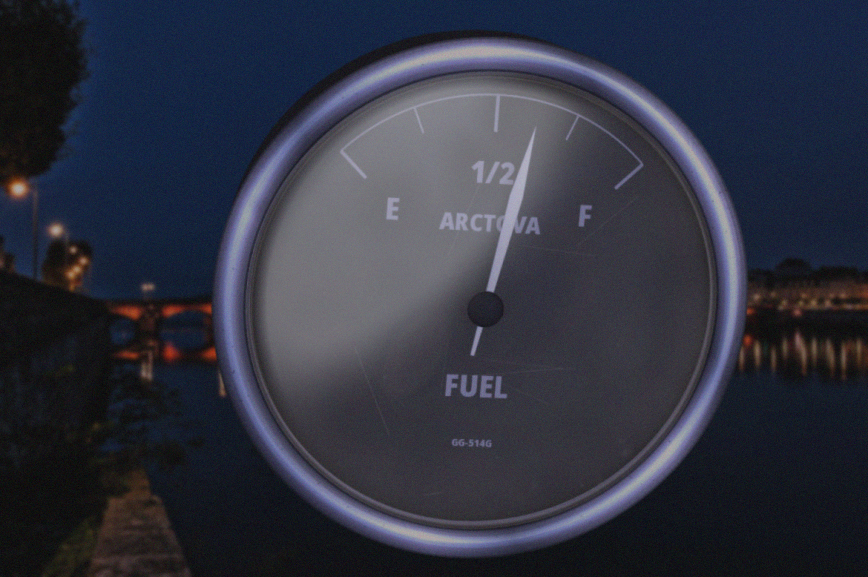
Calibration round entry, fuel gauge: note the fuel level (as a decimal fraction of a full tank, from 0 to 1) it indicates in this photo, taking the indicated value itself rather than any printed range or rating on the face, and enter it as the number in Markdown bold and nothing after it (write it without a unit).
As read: **0.625**
